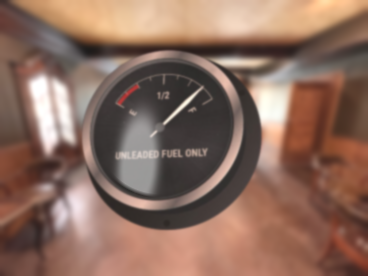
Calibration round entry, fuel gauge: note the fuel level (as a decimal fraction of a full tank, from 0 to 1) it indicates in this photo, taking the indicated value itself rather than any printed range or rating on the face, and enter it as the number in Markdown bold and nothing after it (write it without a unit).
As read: **0.875**
